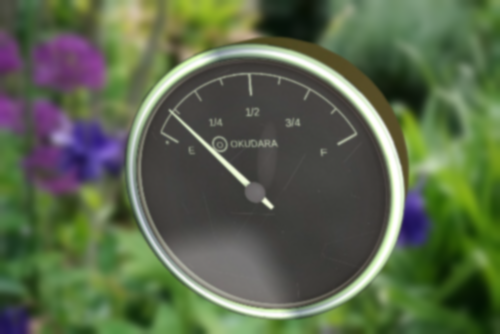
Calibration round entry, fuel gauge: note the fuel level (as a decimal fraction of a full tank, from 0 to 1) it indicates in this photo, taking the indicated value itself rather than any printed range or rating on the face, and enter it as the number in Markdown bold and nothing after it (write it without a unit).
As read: **0.125**
